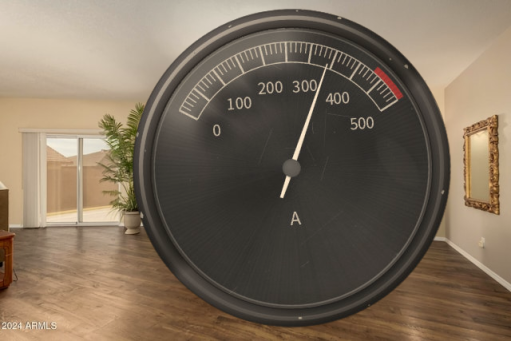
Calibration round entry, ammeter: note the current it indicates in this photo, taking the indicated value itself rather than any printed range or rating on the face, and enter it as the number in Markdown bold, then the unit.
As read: **340** A
